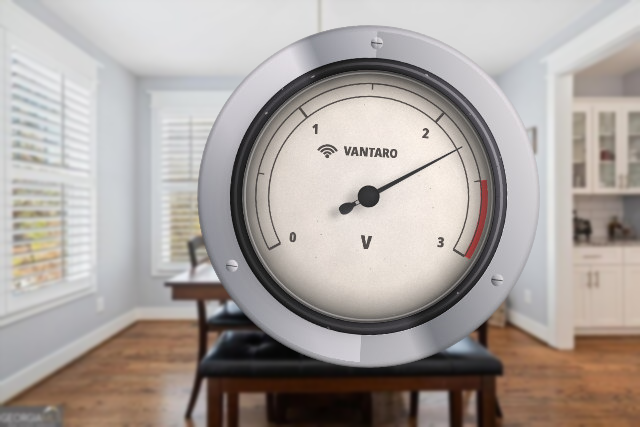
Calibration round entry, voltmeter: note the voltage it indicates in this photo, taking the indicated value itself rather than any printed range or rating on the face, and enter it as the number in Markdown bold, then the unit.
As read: **2.25** V
